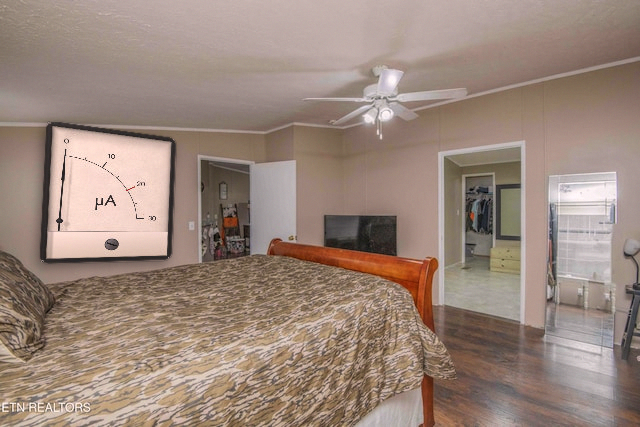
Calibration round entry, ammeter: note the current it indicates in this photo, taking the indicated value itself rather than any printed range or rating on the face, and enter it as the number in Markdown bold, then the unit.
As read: **0** µA
